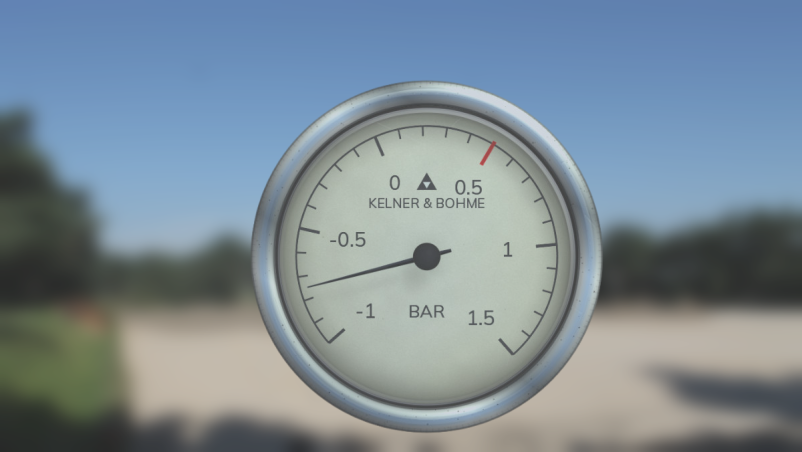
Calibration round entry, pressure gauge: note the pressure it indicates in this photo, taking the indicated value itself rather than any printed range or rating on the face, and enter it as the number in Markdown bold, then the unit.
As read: **-0.75** bar
